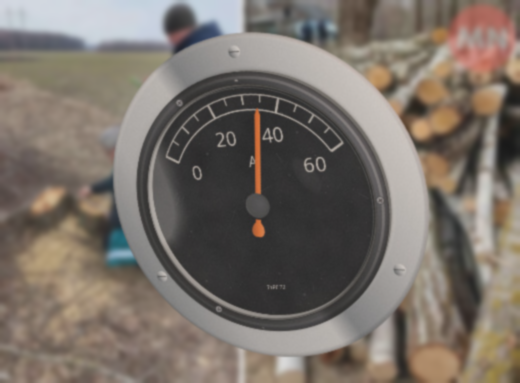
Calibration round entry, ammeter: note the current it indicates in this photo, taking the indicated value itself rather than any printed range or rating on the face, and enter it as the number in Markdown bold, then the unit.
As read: **35** A
